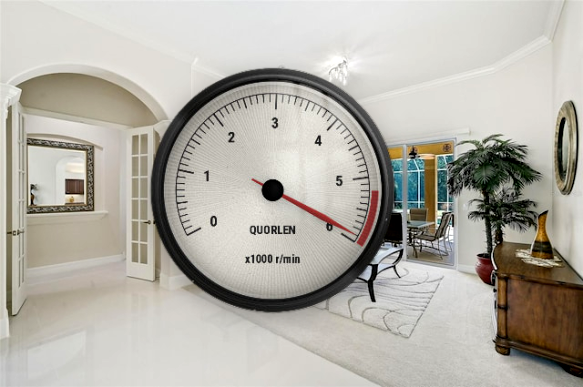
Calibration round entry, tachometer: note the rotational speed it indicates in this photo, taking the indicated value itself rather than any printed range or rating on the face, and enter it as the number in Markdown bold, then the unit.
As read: **5900** rpm
